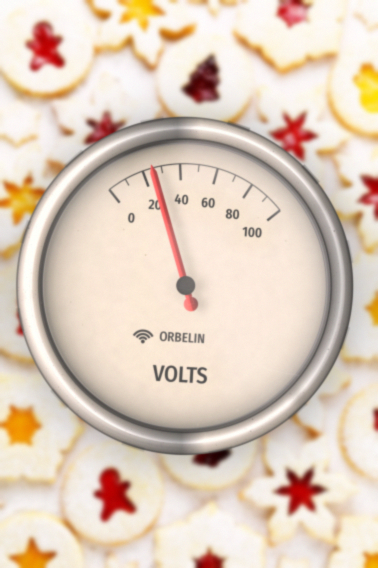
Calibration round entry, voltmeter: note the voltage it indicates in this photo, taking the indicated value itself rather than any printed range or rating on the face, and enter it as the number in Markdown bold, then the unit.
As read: **25** V
